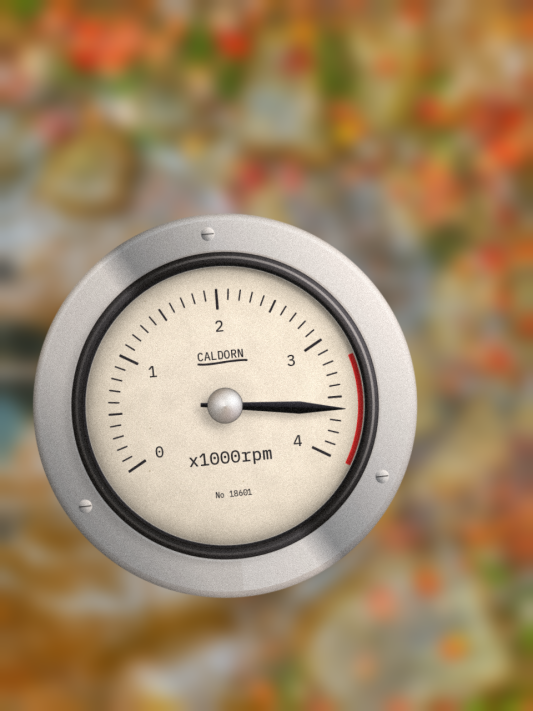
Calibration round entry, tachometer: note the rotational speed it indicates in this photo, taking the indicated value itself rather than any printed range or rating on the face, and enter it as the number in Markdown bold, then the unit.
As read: **3600** rpm
